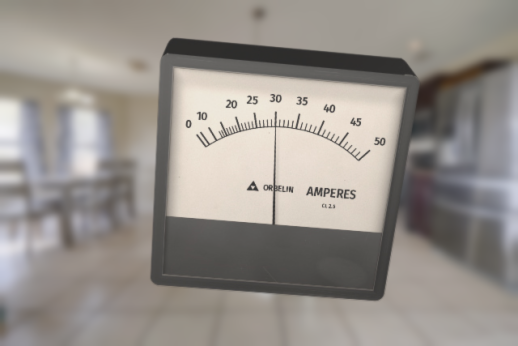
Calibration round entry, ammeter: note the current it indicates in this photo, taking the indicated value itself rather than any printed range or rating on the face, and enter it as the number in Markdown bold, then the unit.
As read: **30** A
